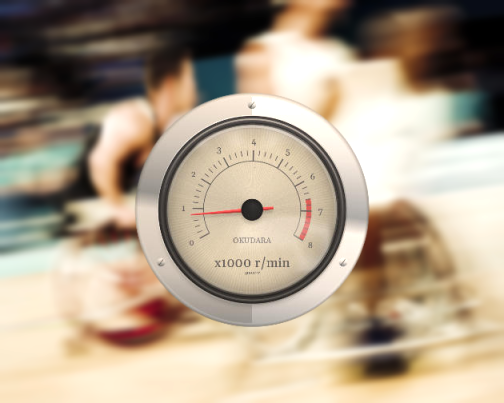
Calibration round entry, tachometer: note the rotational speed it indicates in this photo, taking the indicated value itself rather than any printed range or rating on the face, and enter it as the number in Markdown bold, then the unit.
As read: **800** rpm
